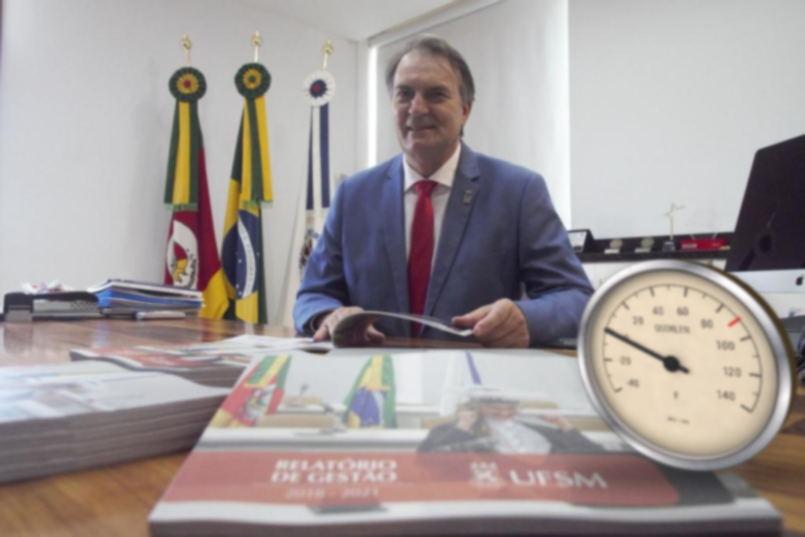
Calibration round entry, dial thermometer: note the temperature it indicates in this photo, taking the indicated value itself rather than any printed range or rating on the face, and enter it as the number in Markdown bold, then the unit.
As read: **0** °F
